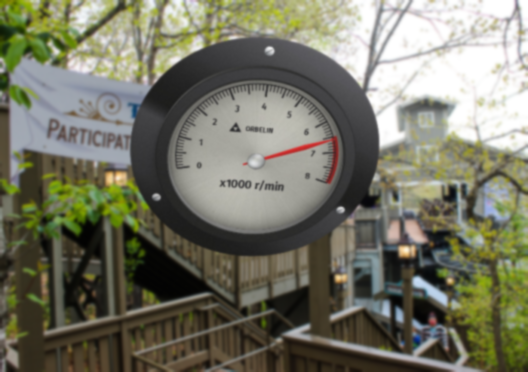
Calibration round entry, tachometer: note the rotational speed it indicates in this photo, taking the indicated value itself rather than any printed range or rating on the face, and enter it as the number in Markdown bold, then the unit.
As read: **6500** rpm
